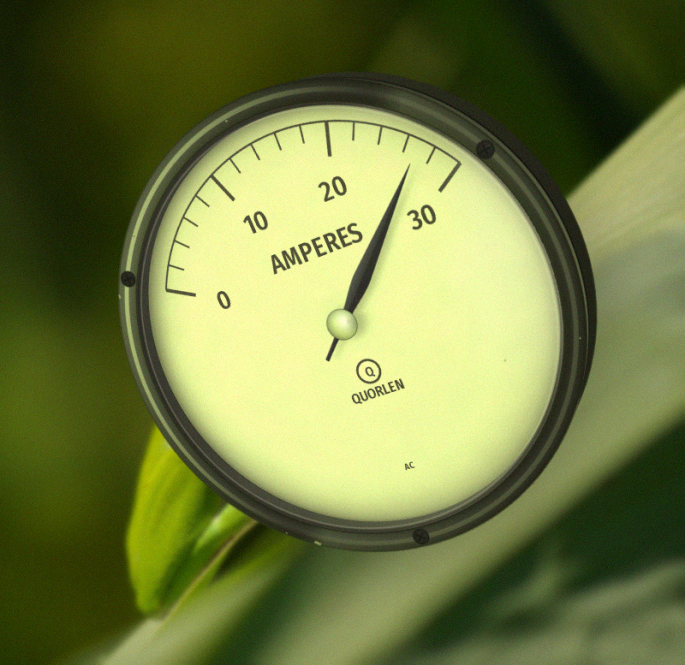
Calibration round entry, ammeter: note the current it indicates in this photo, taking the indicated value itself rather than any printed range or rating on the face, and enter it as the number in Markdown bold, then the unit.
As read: **27** A
